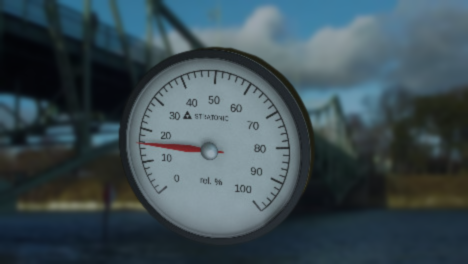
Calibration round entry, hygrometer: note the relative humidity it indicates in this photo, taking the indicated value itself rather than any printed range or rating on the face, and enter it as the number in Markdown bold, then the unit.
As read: **16** %
